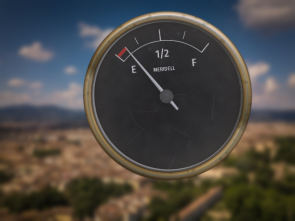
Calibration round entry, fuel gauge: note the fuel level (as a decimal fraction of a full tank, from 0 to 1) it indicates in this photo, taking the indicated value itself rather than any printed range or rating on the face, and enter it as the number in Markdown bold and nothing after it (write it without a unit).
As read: **0.125**
